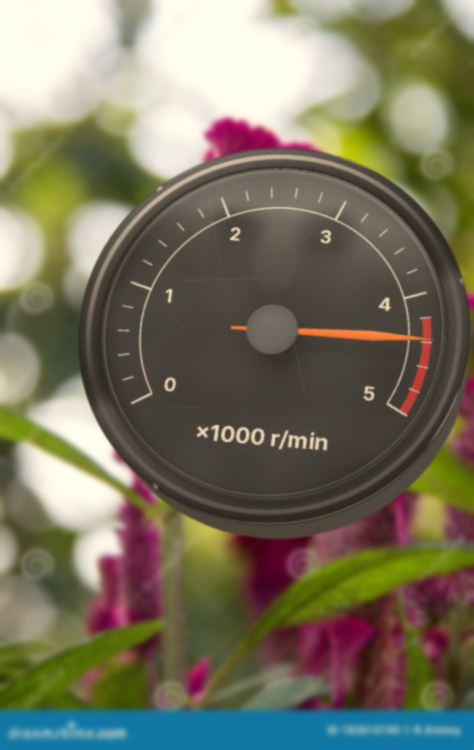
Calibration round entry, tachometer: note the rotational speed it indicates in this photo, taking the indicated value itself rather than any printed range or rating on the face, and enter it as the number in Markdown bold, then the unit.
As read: **4400** rpm
